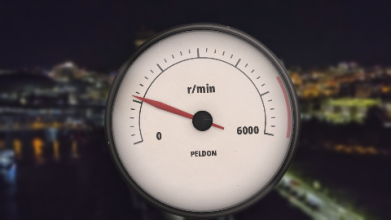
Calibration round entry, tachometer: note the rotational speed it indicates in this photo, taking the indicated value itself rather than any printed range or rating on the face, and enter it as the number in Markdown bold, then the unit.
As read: **1100** rpm
